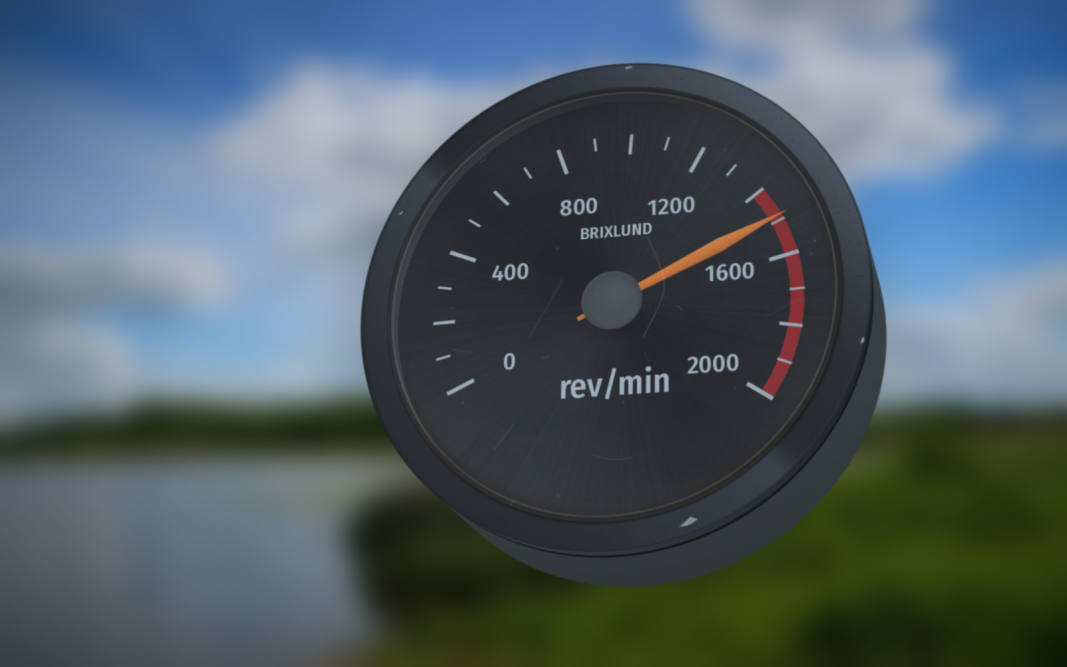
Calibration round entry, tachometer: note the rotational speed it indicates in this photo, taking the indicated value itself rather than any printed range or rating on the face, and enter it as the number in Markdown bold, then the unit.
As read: **1500** rpm
